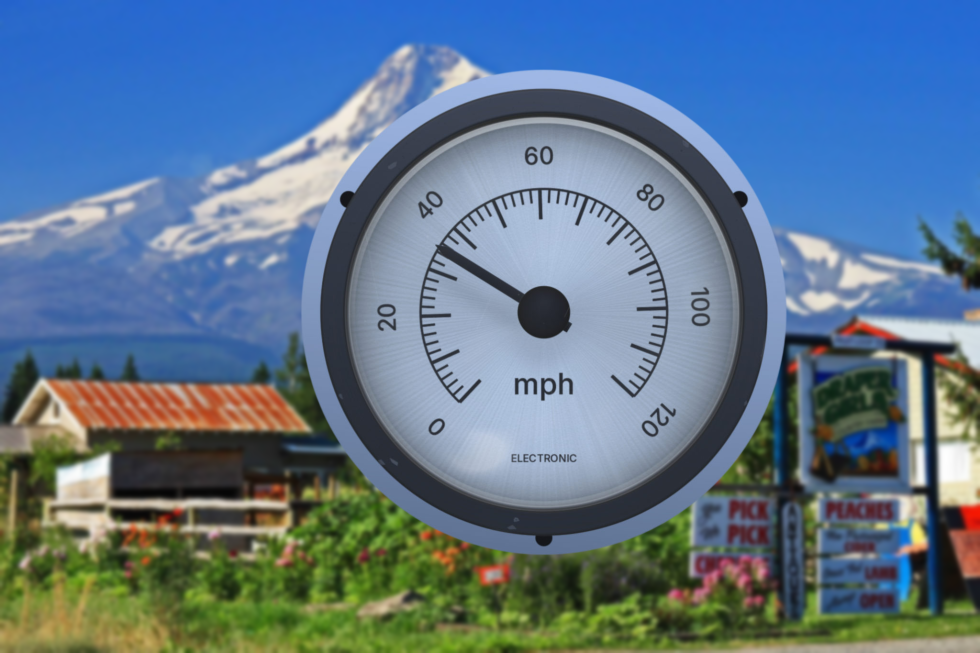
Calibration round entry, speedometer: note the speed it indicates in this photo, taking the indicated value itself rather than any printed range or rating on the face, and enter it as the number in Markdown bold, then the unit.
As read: **35** mph
